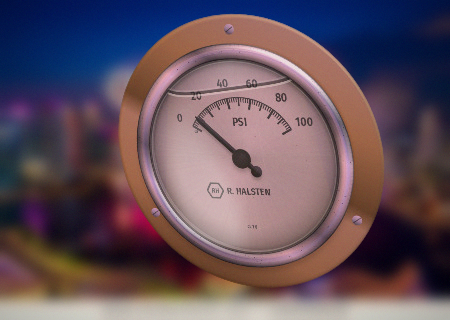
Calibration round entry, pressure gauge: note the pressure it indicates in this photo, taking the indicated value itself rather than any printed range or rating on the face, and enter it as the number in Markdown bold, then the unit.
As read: **10** psi
